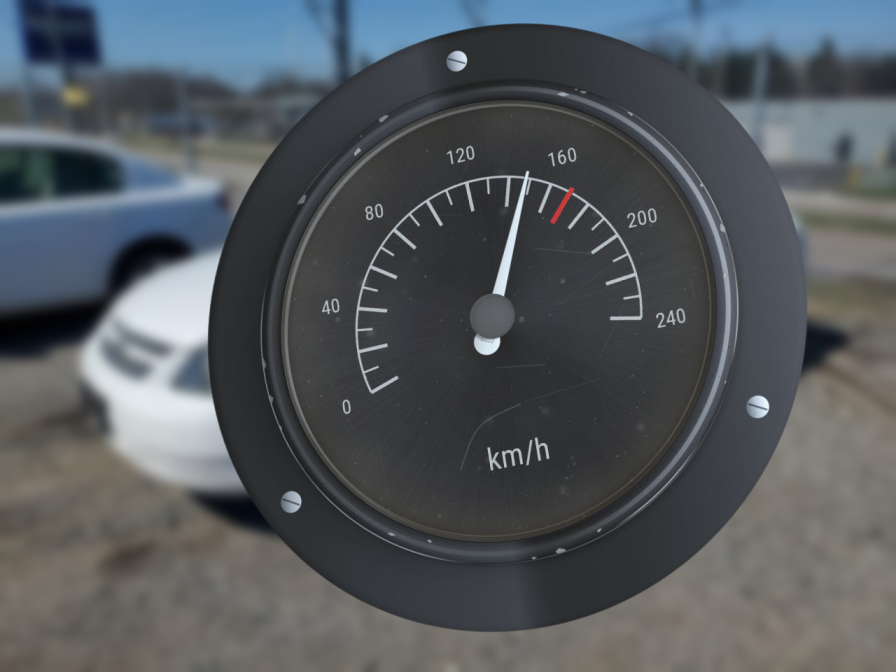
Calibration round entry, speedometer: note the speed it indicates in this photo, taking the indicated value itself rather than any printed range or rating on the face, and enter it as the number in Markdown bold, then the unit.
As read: **150** km/h
